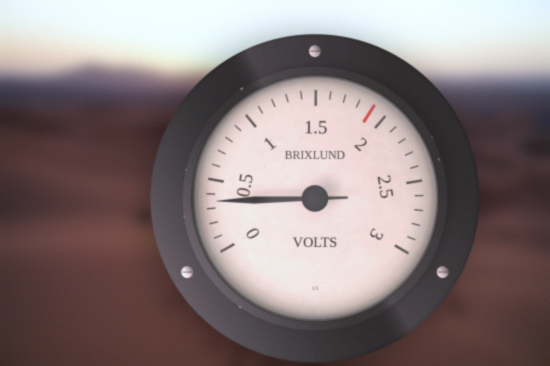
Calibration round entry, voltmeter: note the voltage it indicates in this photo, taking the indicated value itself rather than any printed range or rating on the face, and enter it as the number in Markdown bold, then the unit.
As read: **0.35** V
